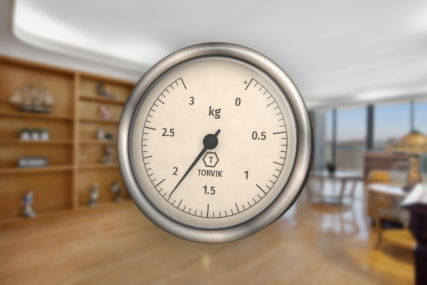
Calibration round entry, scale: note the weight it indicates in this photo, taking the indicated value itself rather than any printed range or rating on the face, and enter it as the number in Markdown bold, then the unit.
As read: **1.85** kg
